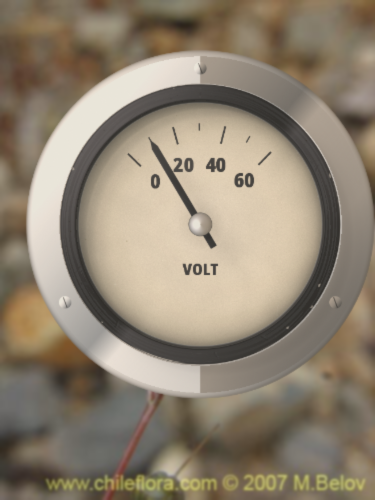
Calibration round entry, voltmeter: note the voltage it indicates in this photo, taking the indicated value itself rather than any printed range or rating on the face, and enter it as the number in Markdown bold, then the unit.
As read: **10** V
